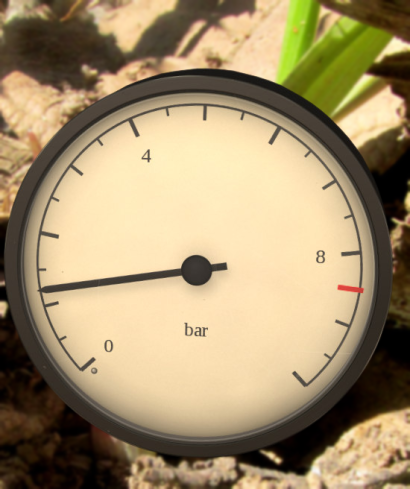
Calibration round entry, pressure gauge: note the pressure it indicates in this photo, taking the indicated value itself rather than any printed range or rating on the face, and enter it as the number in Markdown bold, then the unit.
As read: **1.25** bar
